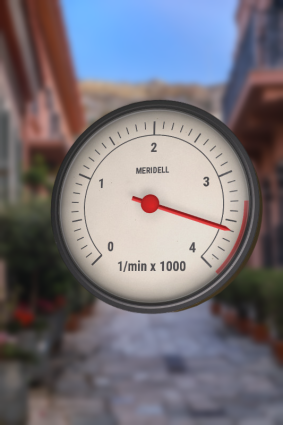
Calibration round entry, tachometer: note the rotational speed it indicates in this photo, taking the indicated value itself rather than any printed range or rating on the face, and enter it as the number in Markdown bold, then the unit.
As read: **3600** rpm
